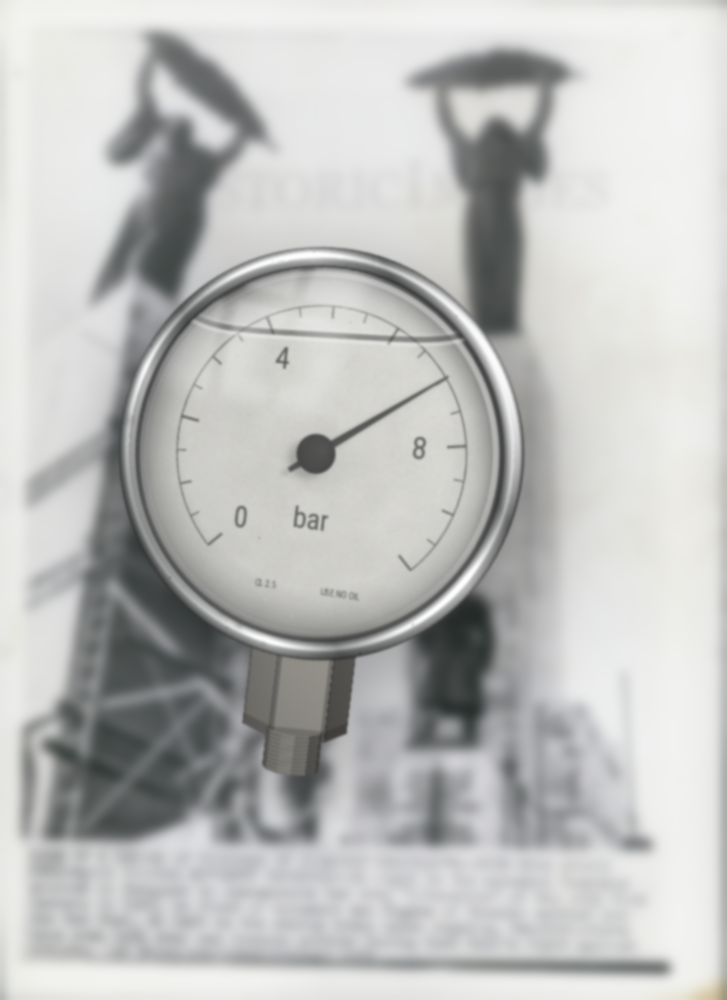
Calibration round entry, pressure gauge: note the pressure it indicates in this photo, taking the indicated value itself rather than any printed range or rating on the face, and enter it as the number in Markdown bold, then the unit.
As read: **7** bar
